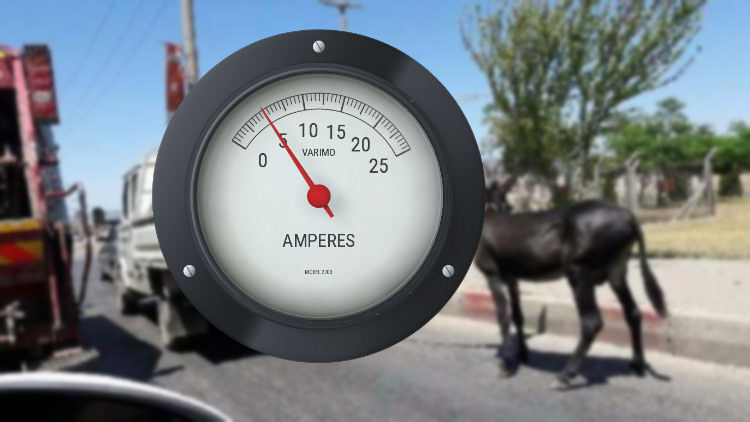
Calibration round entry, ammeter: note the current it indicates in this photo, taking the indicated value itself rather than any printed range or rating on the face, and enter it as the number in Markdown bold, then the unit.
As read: **5** A
